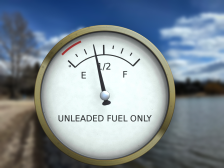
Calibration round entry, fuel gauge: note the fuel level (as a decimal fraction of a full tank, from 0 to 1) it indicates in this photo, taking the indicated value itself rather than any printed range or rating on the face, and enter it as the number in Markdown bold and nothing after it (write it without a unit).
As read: **0.375**
